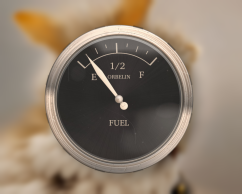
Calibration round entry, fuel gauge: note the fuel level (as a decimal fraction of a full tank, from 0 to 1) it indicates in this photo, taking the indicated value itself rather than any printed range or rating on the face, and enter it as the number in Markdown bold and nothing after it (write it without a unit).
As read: **0.125**
